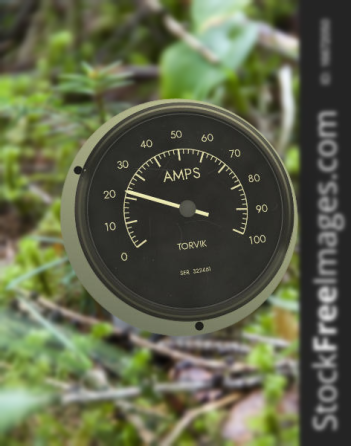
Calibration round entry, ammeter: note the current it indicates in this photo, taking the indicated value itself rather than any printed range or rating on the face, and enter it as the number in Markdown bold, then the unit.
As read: **22** A
